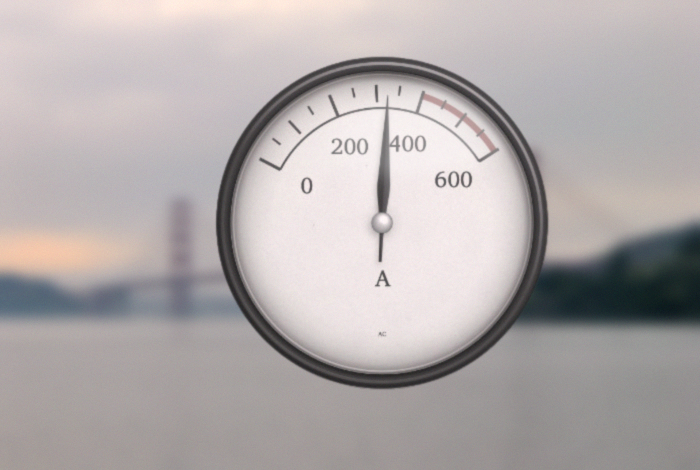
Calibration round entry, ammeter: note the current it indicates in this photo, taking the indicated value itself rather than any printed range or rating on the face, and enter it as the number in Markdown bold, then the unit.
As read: **325** A
